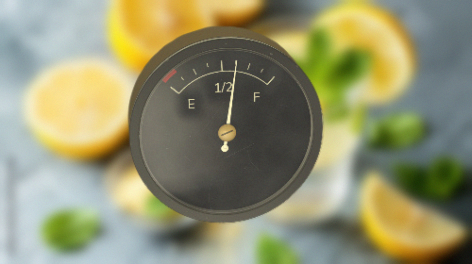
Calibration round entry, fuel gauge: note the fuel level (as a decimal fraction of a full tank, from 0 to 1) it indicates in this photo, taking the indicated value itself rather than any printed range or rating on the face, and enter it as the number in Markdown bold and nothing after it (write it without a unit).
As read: **0.625**
